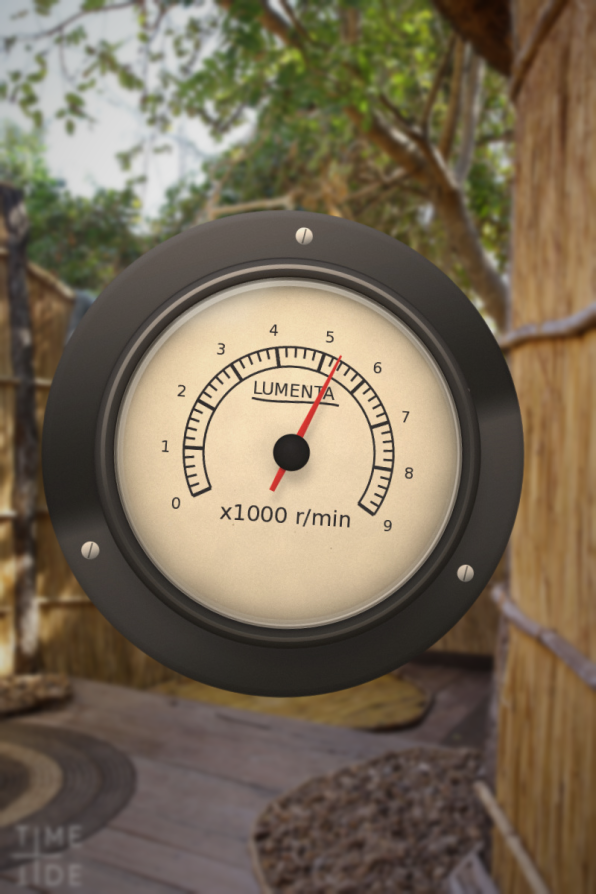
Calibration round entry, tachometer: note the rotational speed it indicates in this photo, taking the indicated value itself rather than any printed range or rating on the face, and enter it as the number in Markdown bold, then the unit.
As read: **5300** rpm
